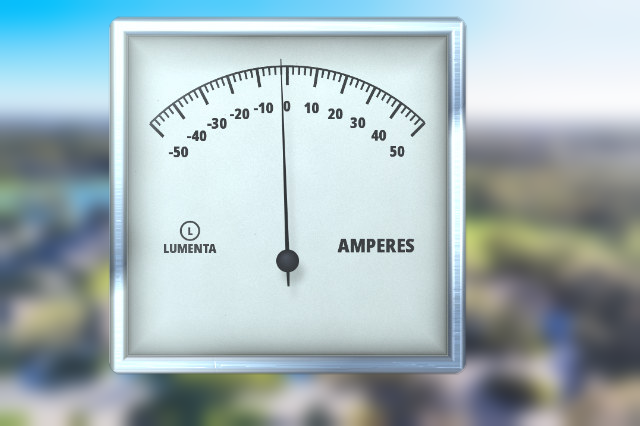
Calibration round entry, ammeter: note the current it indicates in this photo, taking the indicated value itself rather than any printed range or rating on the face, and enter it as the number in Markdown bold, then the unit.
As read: **-2** A
